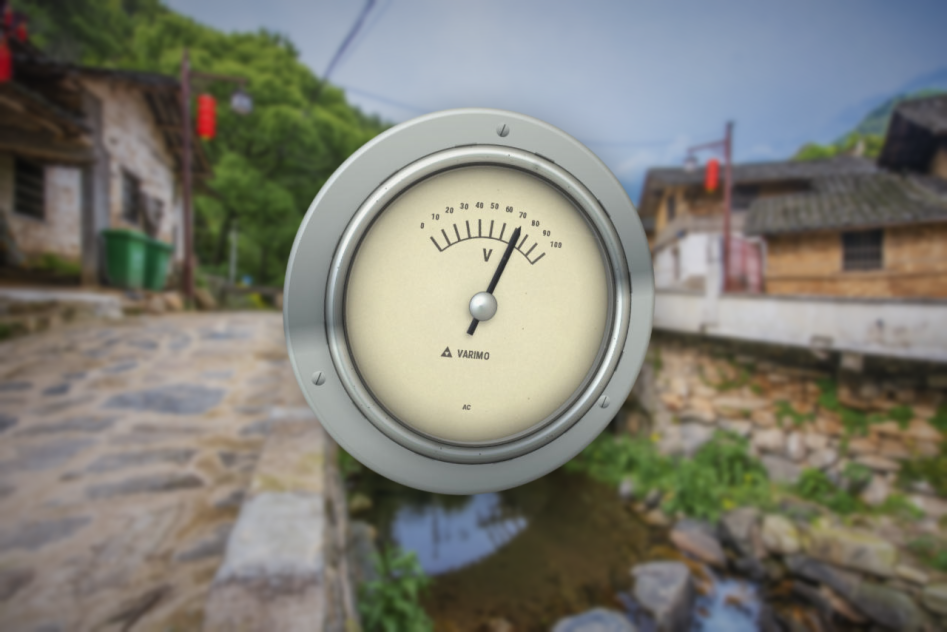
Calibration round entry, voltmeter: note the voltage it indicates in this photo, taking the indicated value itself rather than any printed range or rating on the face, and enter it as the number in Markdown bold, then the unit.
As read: **70** V
